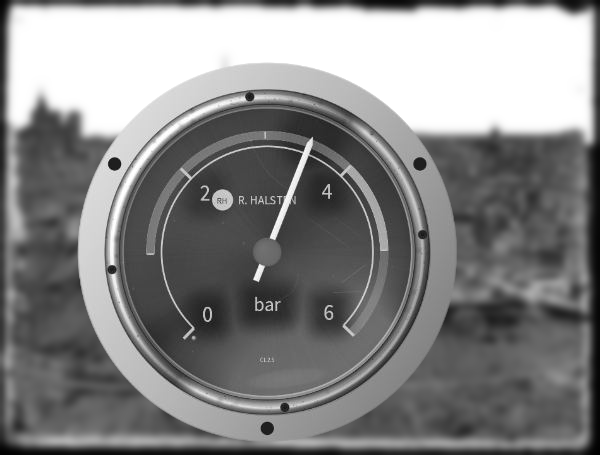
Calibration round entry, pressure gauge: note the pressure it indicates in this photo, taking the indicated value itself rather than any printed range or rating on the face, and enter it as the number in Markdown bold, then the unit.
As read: **3.5** bar
